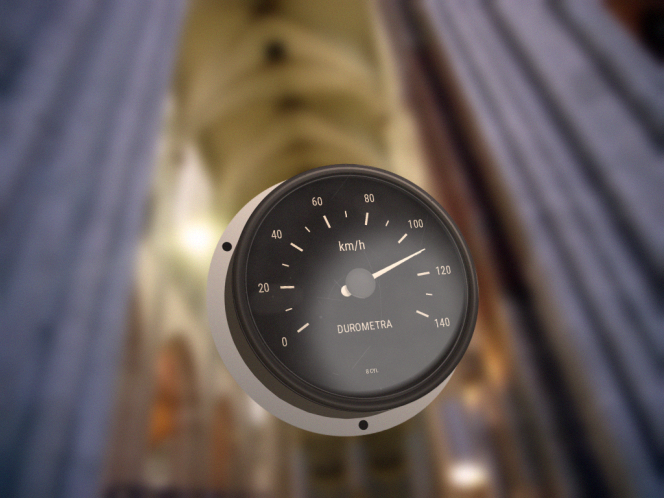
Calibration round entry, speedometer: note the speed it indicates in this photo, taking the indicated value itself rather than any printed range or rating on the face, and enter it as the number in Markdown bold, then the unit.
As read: **110** km/h
